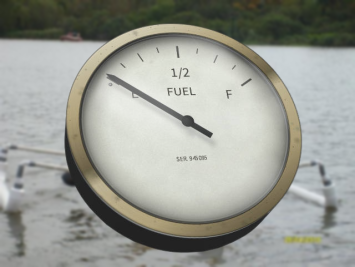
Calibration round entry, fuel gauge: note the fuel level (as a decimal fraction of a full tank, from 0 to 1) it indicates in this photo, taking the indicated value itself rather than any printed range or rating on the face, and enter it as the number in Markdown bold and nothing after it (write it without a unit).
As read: **0**
